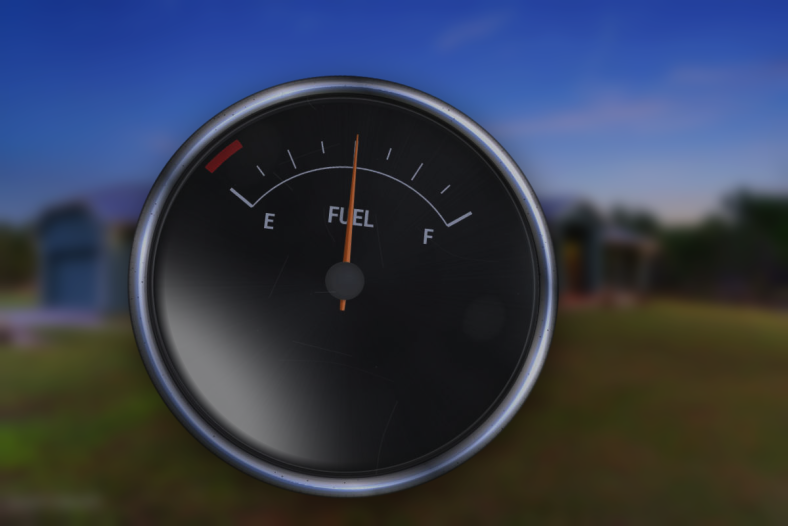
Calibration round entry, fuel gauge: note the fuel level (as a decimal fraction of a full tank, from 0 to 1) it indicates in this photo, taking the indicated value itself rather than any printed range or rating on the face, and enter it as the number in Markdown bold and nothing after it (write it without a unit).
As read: **0.5**
